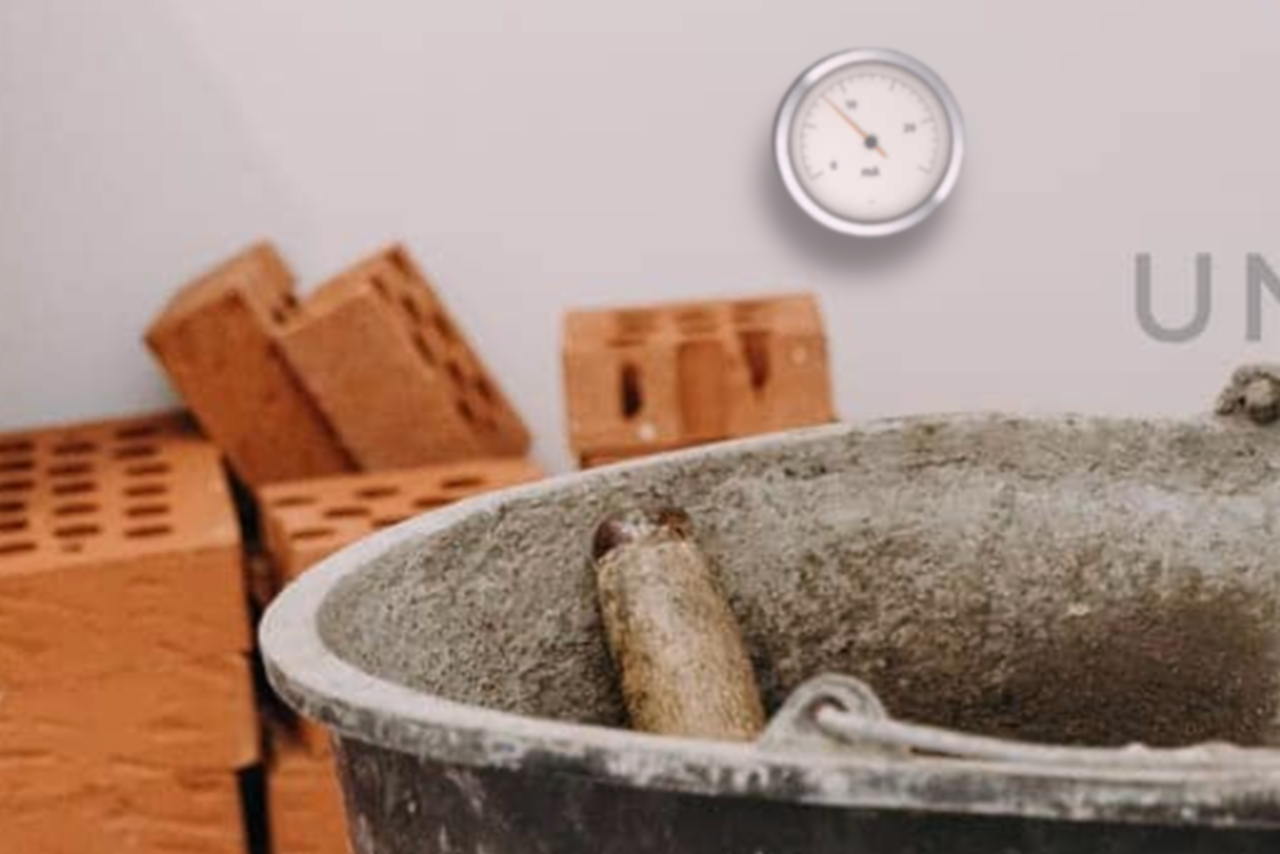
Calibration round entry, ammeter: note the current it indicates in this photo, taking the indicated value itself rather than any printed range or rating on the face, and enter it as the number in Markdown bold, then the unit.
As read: **8** mA
